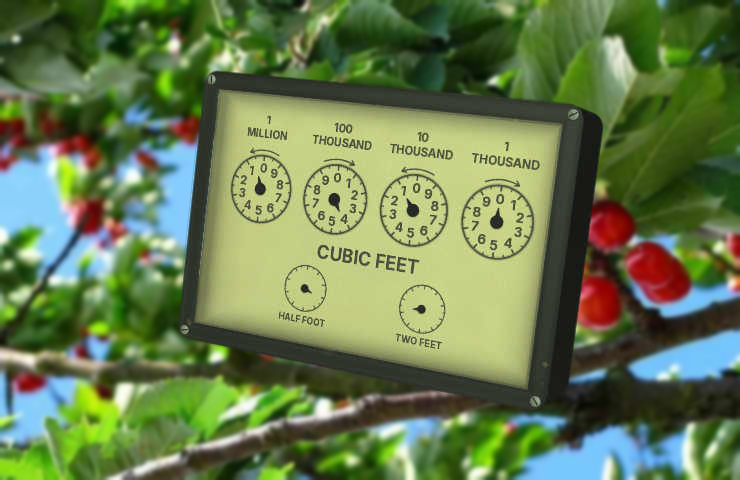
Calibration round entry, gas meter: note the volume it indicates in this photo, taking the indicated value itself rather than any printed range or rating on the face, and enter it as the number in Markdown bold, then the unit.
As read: **41000** ft³
